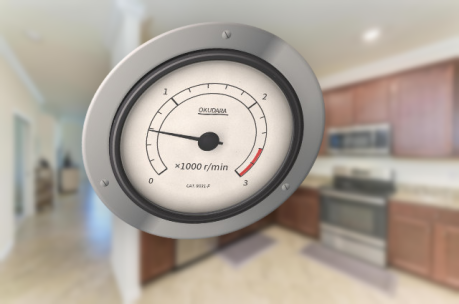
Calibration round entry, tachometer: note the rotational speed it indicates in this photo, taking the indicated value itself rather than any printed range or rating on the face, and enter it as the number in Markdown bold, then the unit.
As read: **600** rpm
